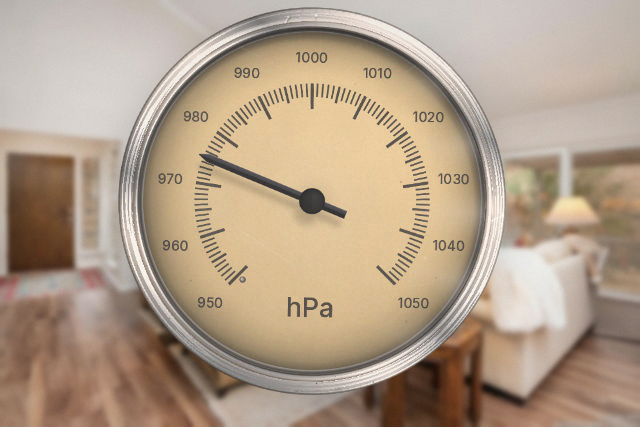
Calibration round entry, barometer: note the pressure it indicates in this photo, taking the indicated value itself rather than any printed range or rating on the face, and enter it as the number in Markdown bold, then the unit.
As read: **975** hPa
